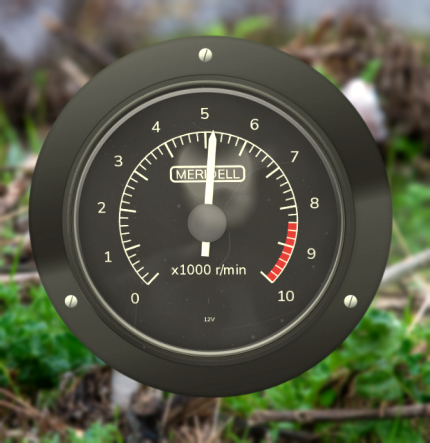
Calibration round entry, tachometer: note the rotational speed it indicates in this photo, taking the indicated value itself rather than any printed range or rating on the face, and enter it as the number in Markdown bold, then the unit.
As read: **5200** rpm
